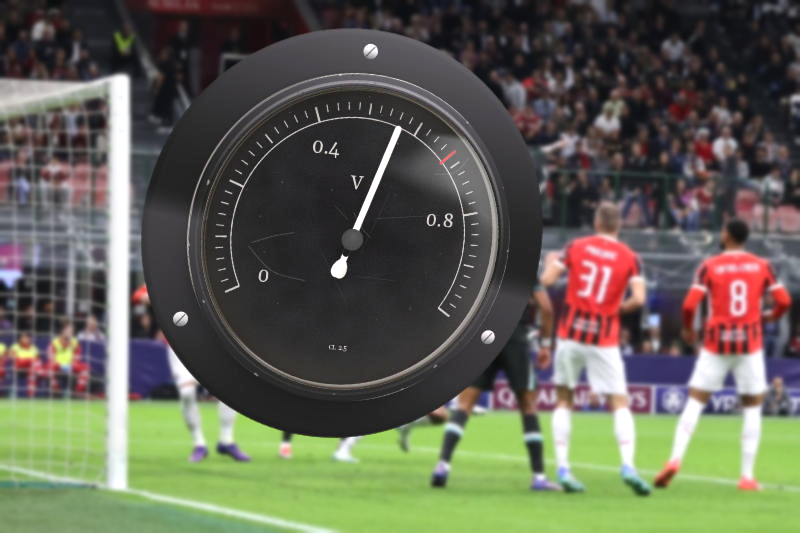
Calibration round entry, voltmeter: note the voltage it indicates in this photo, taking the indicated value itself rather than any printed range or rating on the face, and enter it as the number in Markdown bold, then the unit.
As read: **0.56** V
